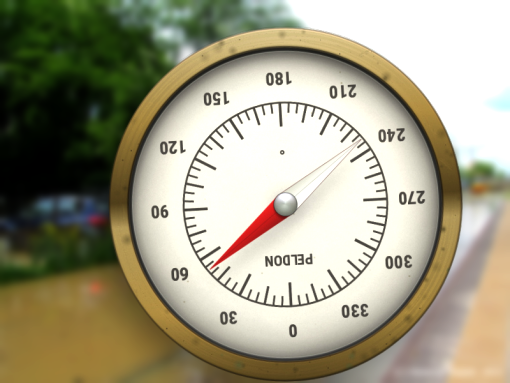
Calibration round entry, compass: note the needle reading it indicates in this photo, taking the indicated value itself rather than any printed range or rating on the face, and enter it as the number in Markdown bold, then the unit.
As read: **52.5** °
